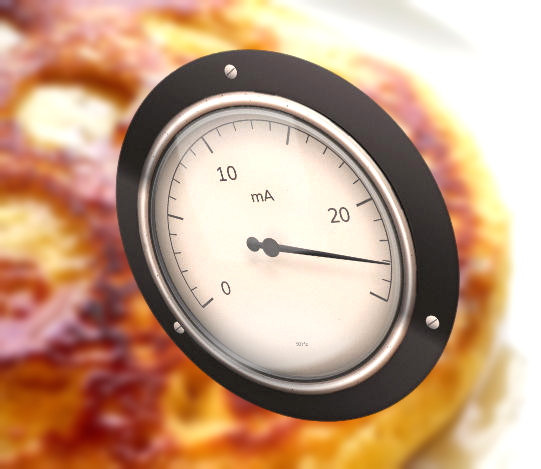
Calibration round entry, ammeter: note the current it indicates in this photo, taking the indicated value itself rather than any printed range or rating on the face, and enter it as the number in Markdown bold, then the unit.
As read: **23** mA
